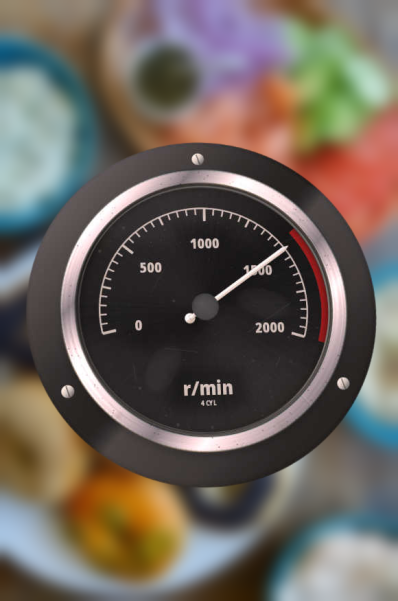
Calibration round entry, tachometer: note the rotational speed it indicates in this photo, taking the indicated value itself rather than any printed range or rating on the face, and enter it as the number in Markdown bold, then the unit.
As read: **1500** rpm
